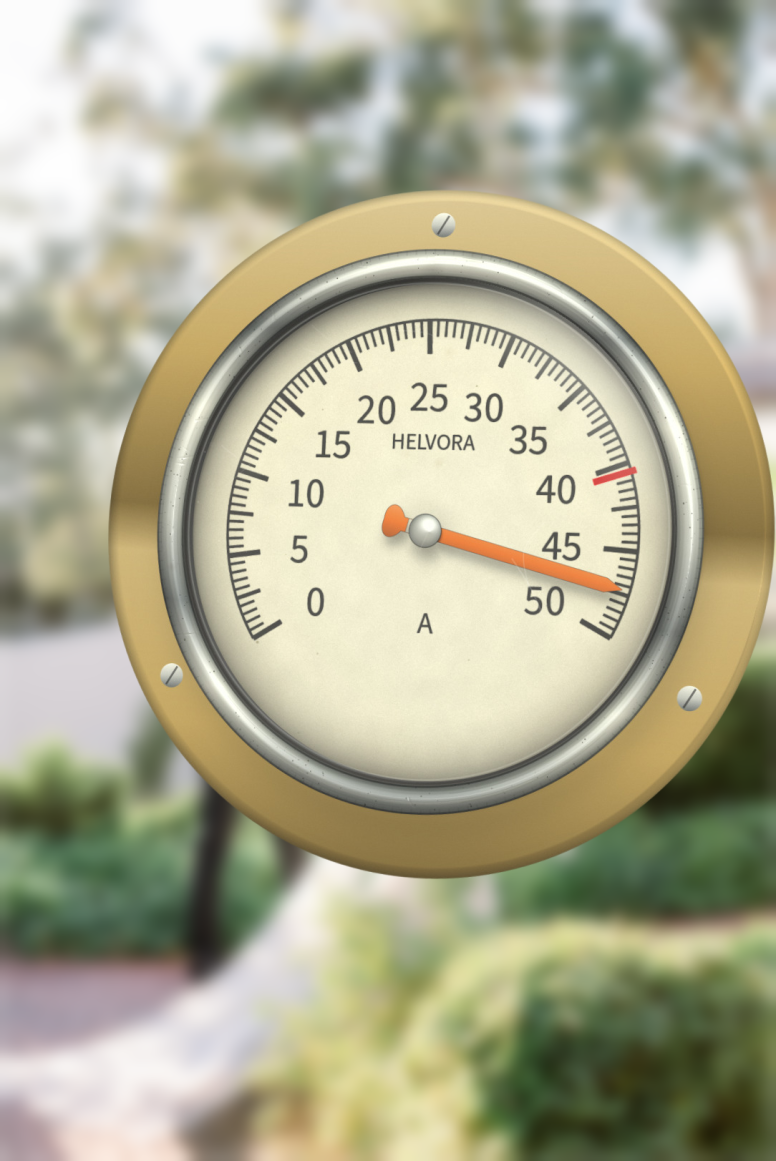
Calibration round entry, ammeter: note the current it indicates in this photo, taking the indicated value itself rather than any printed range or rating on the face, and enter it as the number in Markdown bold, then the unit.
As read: **47.25** A
